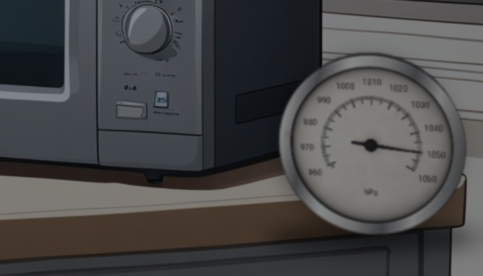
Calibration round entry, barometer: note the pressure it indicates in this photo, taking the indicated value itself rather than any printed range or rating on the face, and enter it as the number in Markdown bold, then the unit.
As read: **1050** hPa
